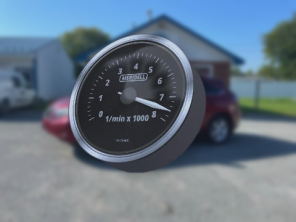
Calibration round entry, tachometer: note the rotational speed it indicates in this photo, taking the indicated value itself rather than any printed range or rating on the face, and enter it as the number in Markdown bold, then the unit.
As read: **7600** rpm
